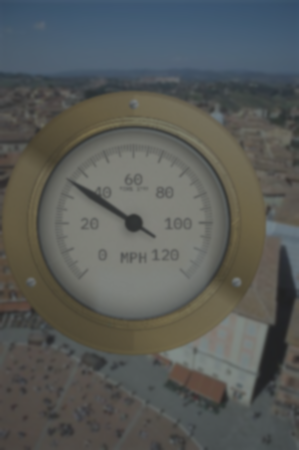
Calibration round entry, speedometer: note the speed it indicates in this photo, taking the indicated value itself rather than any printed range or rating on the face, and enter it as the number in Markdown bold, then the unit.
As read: **35** mph
